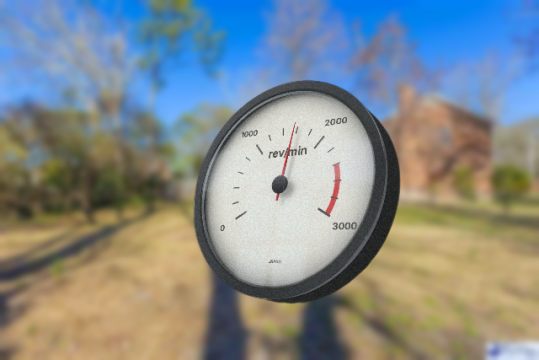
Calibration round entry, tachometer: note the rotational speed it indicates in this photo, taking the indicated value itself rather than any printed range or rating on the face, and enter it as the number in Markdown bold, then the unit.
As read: **1600** rpm
